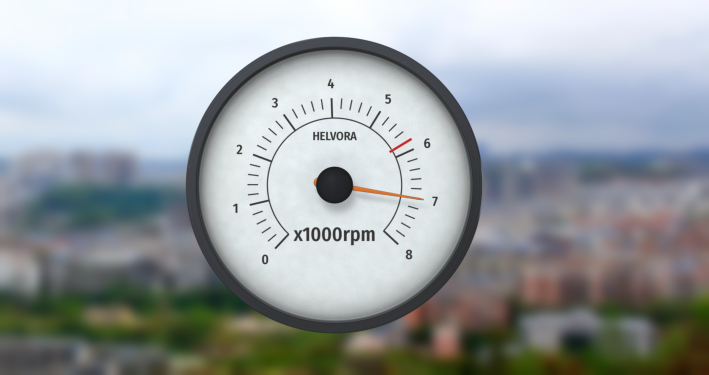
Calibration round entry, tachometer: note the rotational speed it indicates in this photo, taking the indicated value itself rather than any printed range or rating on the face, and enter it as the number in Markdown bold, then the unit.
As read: **7000** rpm
